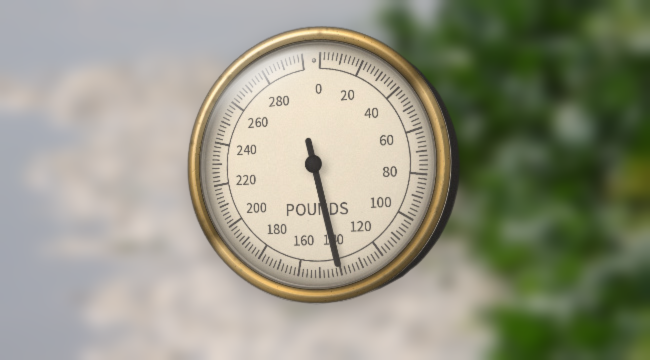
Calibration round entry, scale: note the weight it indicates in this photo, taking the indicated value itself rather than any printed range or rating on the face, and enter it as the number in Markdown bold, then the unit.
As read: **140** lb
